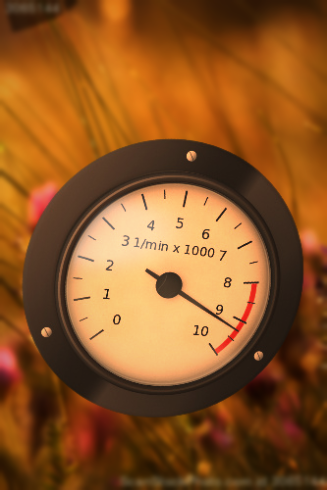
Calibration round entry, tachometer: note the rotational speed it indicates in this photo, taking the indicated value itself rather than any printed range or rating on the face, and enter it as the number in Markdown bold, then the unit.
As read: **9250** rpm
